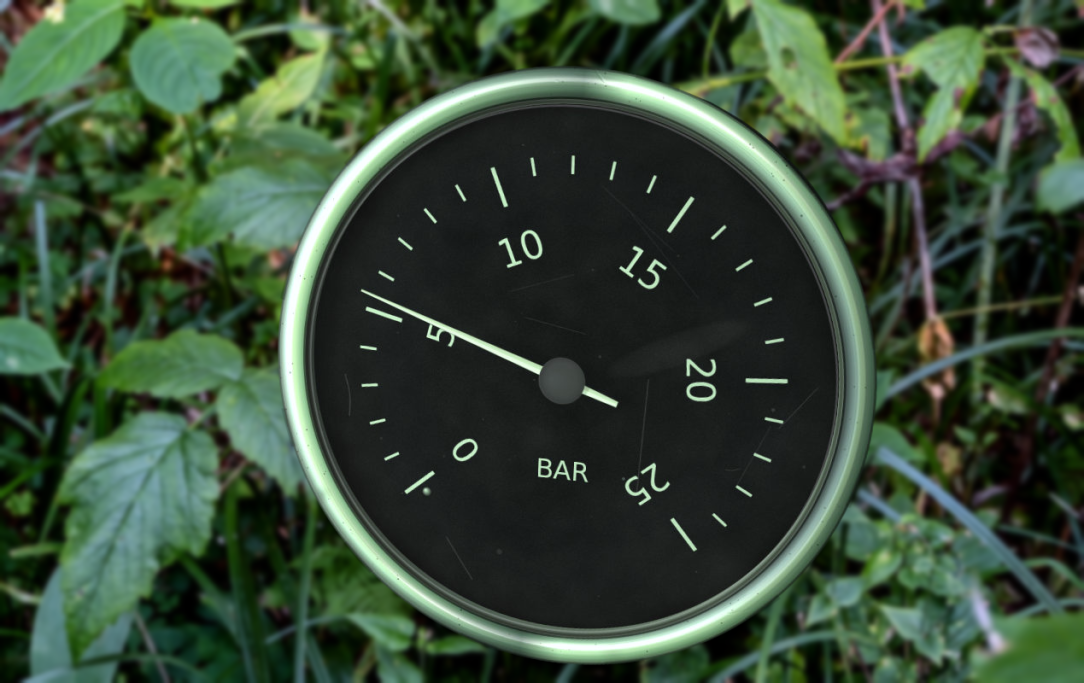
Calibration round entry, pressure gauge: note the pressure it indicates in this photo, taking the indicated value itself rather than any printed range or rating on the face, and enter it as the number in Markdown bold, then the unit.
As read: **5.5** bar
